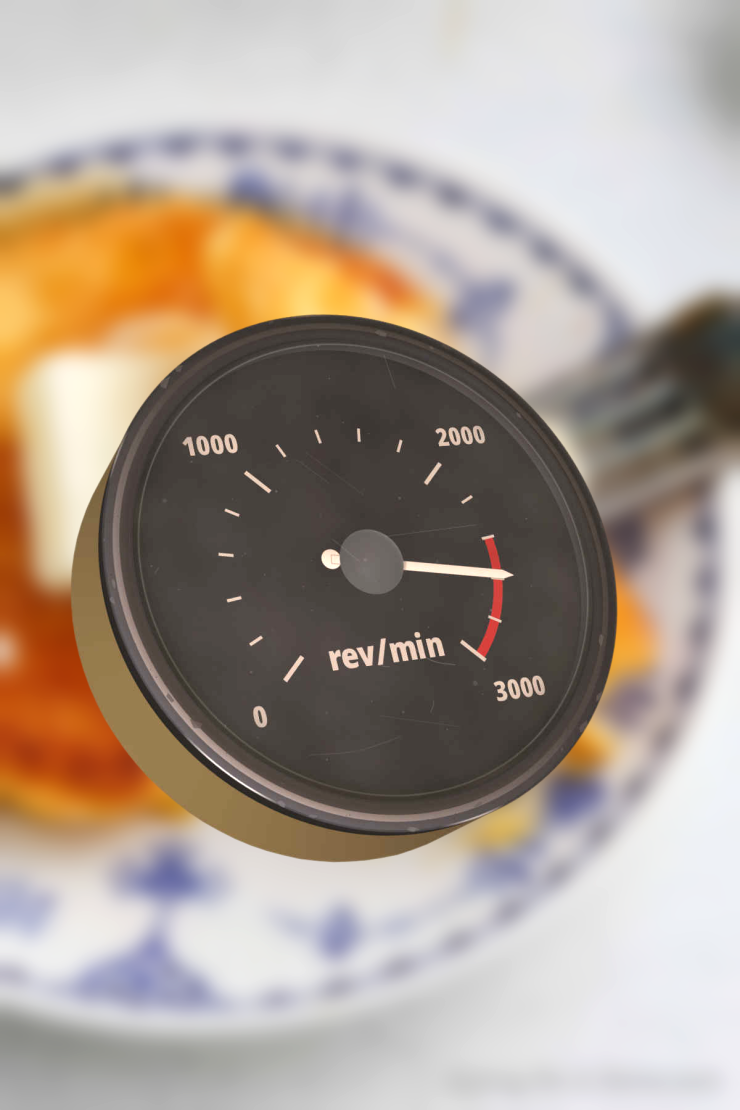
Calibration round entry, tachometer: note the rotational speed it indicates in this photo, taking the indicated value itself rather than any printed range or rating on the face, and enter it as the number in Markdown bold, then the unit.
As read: **2600** rpm
